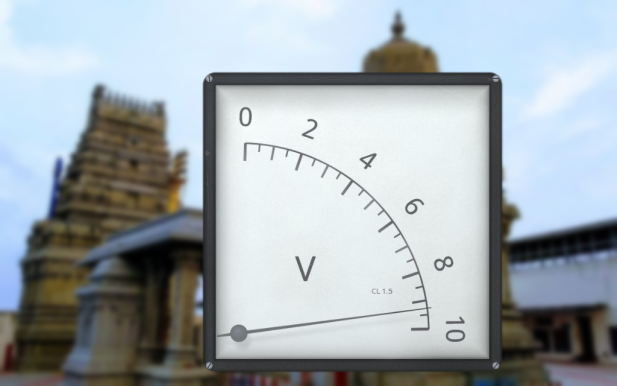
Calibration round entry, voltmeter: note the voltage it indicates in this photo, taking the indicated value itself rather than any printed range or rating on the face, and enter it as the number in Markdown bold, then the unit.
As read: **9.25** V
